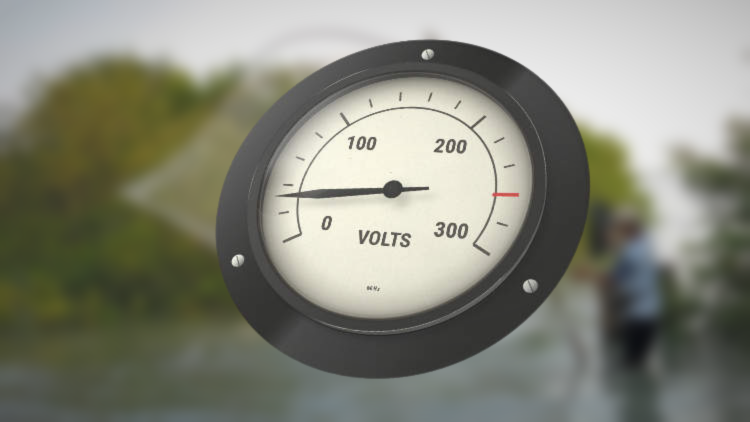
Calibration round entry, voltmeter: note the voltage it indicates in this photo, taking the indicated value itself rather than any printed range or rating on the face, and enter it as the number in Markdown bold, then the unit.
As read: **30** V
